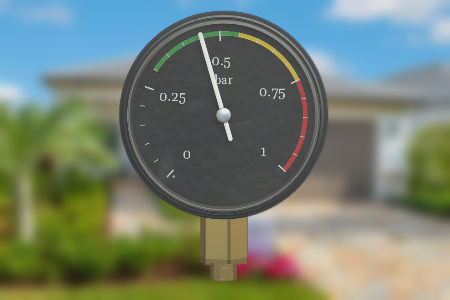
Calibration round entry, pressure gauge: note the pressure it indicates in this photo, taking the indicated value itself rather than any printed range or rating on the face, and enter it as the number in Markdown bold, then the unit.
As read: **0.45** bar
